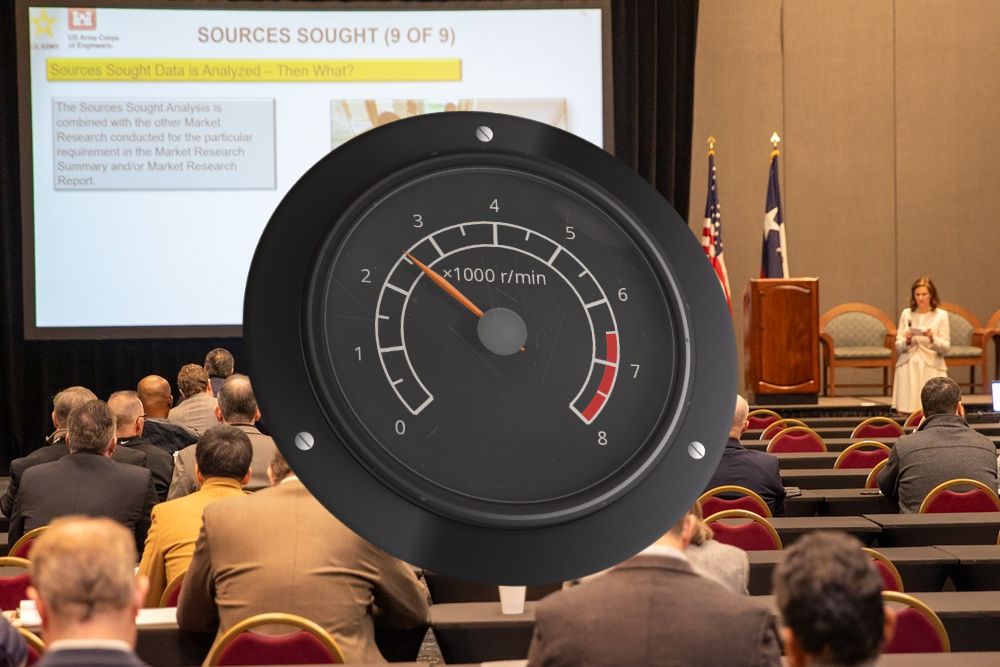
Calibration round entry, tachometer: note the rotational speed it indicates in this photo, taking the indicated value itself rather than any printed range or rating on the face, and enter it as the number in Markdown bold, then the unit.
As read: **2500** rpm
